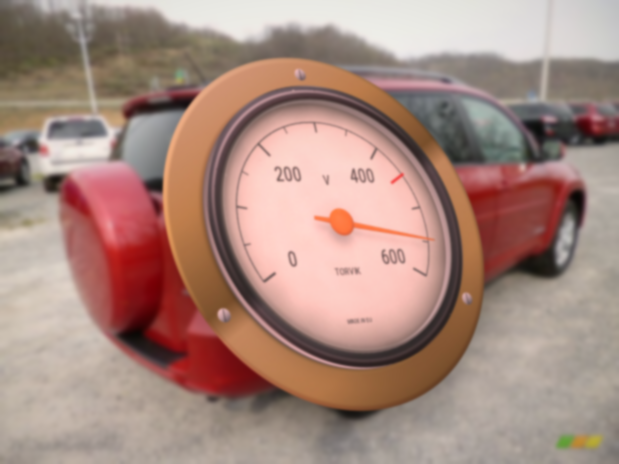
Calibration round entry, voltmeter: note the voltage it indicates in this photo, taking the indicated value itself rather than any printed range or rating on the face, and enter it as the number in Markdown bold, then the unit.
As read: **550** V
